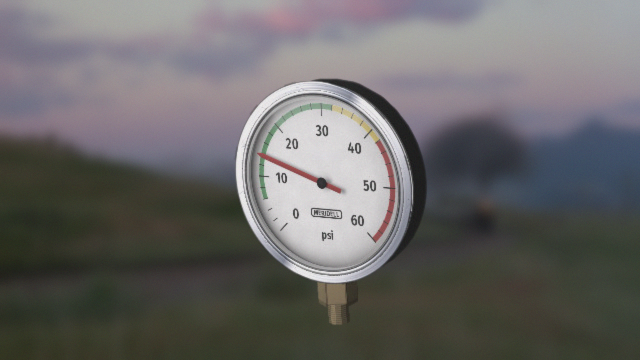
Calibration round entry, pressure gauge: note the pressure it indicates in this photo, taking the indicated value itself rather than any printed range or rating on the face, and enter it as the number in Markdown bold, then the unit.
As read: **14** psi
